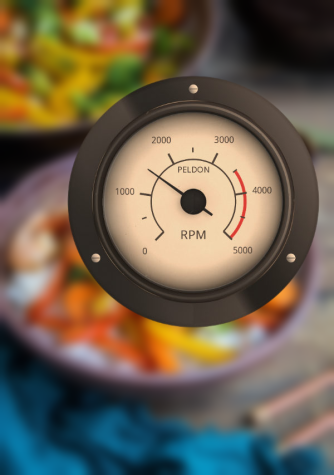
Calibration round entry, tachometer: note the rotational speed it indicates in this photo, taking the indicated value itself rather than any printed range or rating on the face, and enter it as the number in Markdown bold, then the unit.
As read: **1500** rpm
